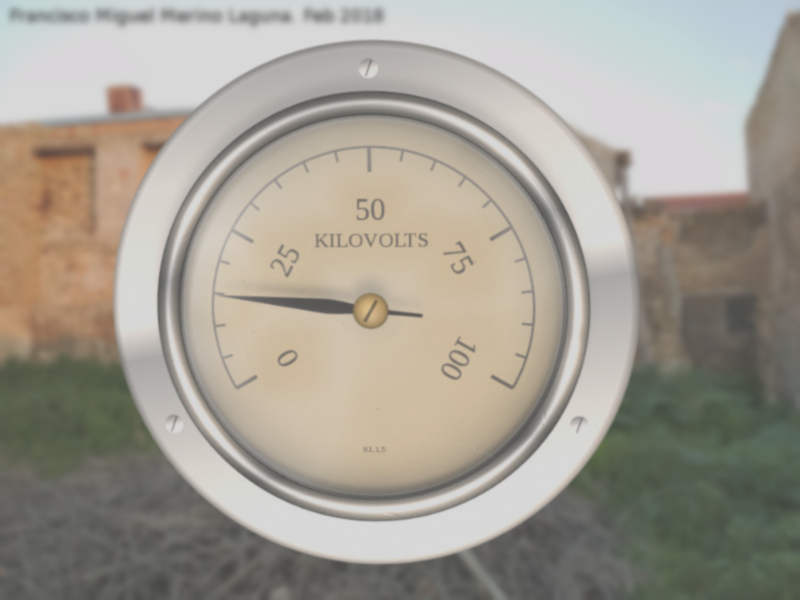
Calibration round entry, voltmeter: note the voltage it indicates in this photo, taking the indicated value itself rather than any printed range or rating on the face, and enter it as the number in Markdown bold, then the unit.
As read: **15** kV
